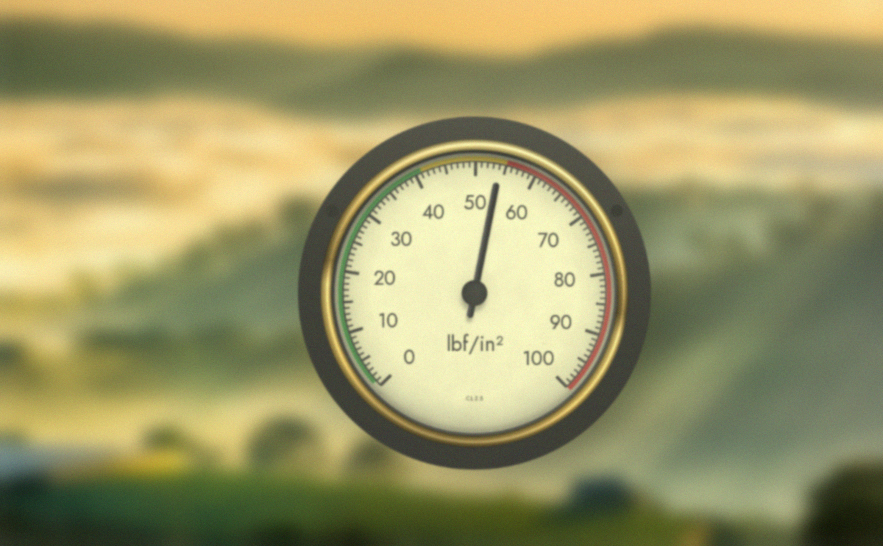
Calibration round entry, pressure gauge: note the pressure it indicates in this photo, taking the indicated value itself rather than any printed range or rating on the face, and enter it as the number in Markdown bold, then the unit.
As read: **54** psi
